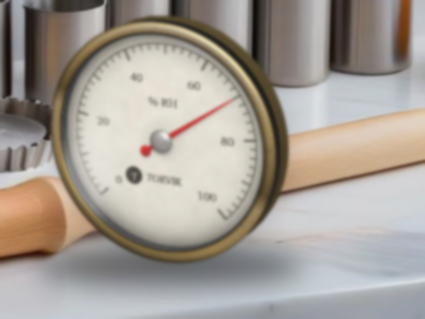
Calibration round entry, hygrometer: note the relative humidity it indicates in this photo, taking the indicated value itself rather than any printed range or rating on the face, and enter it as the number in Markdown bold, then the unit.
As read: **70** %
